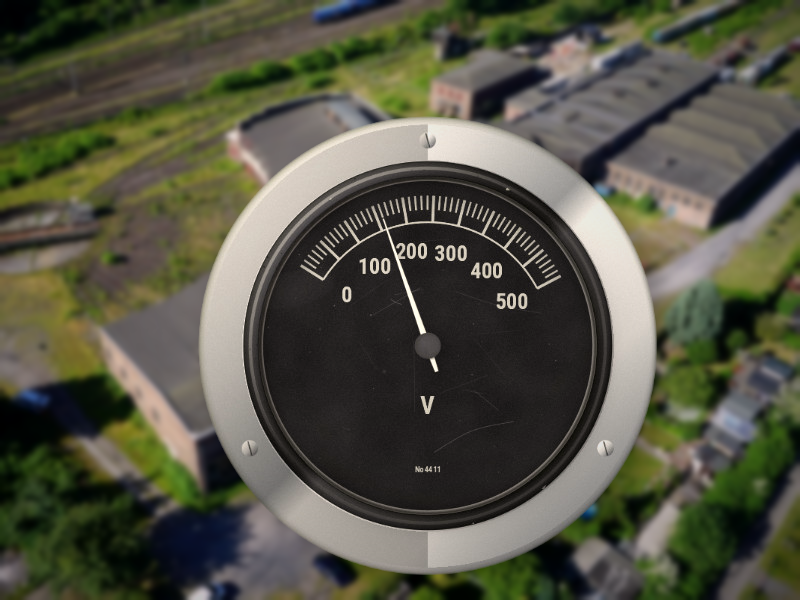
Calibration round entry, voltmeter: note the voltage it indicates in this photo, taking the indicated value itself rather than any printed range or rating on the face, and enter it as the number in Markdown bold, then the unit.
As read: **160** V
